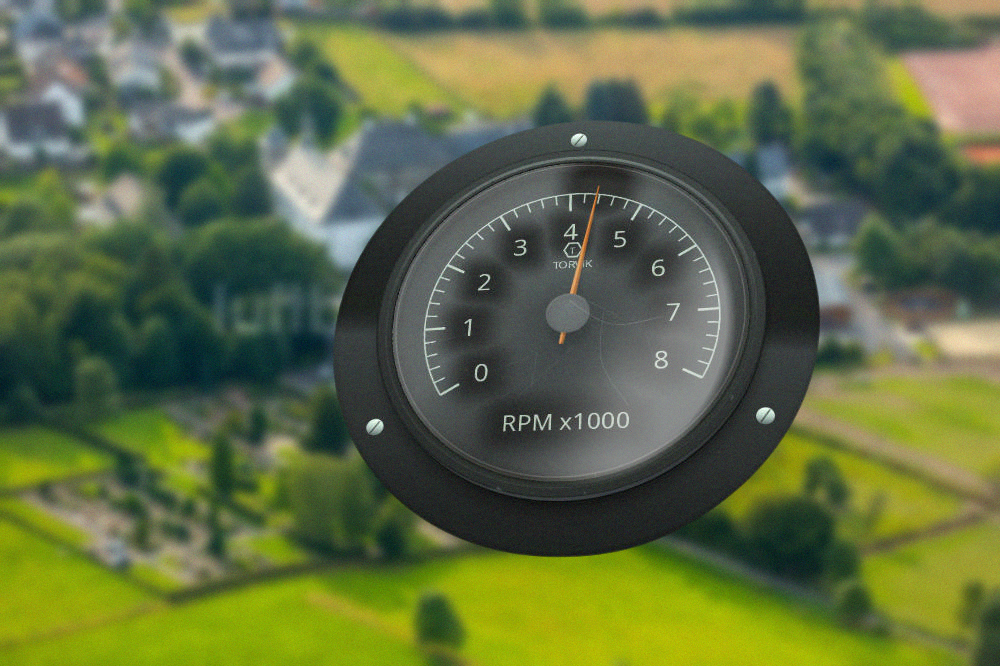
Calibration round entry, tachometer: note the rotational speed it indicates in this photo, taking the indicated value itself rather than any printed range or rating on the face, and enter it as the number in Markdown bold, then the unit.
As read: **4400** rpm
